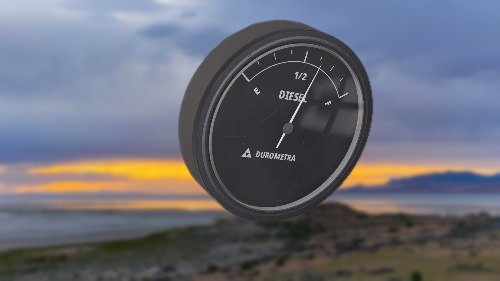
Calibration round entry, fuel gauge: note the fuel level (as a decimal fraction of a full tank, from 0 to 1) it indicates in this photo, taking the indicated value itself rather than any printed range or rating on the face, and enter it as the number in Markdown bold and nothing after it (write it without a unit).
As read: **0.625**
